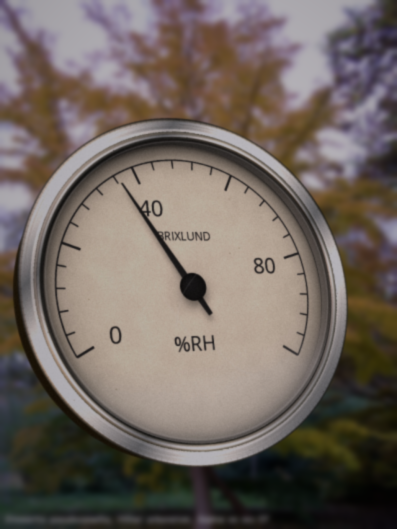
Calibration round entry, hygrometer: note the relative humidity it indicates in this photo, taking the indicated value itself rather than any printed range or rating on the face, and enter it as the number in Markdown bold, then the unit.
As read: **36** %
